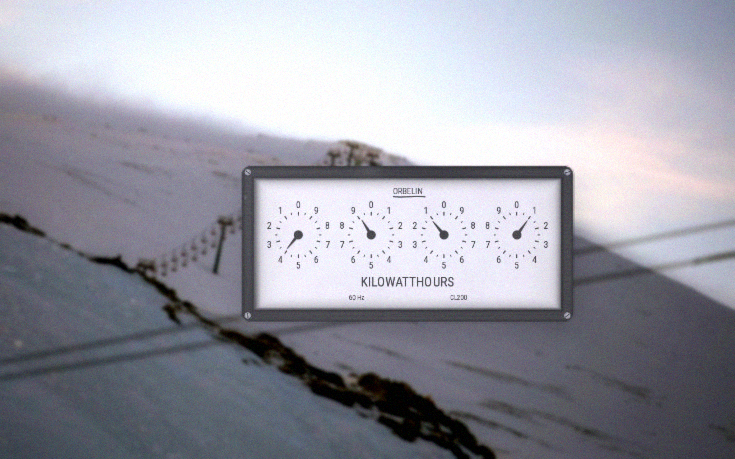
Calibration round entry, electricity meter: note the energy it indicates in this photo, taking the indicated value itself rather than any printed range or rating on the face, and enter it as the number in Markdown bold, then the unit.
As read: **3911** kWh
